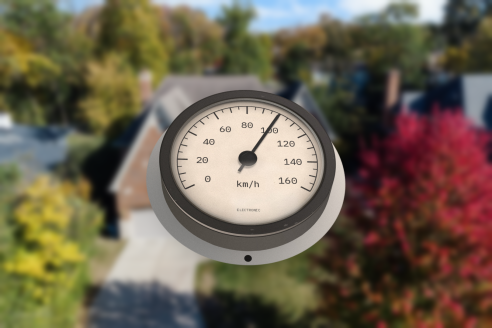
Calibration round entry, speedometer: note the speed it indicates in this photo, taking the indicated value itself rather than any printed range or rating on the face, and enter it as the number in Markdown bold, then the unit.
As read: **100** km/h
